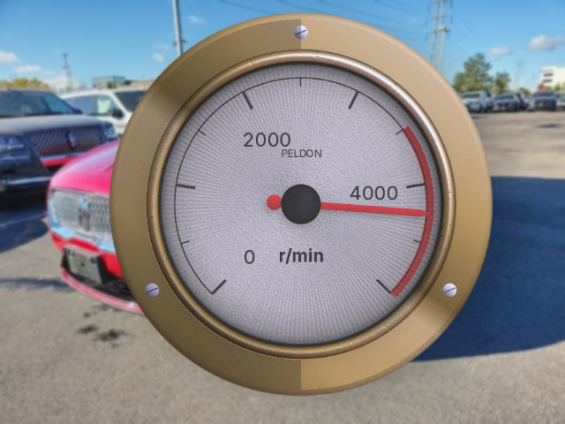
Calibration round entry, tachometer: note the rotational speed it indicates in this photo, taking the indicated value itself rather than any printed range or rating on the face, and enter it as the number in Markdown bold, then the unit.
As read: **4250** rpm
